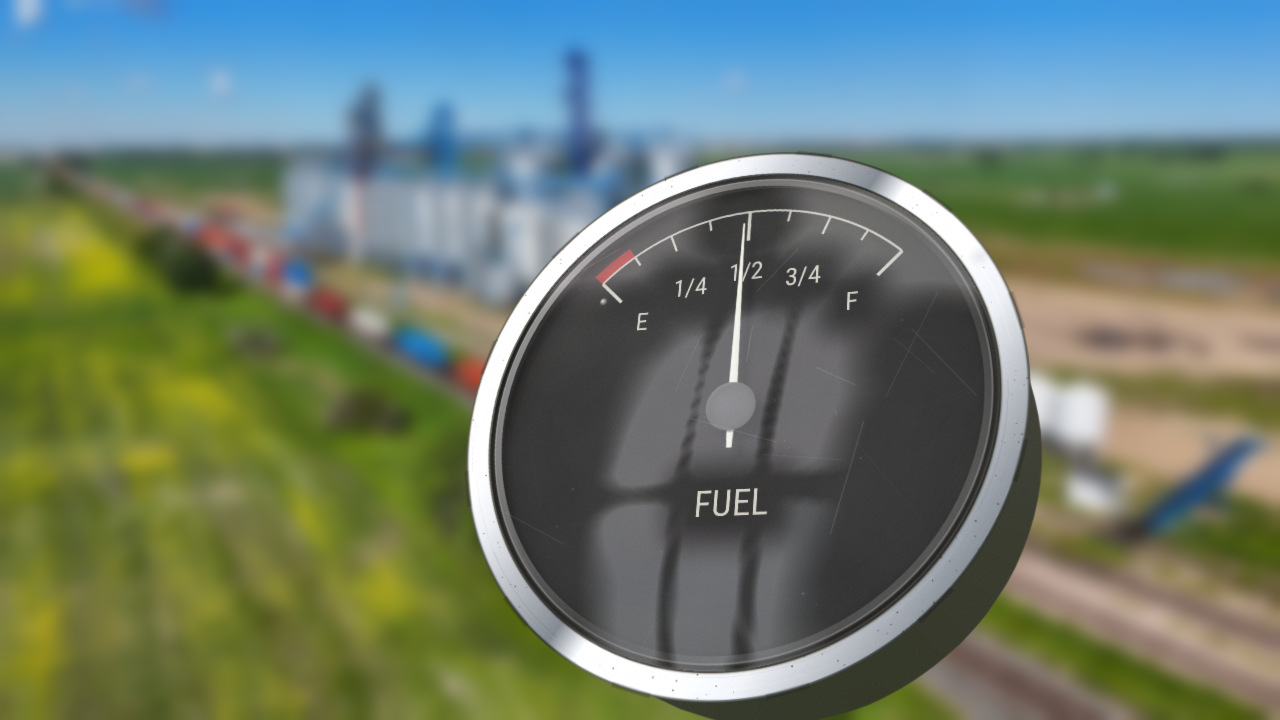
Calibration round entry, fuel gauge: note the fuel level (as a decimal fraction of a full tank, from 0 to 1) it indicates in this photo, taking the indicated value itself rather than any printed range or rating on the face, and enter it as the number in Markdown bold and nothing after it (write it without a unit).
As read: **0.5**
